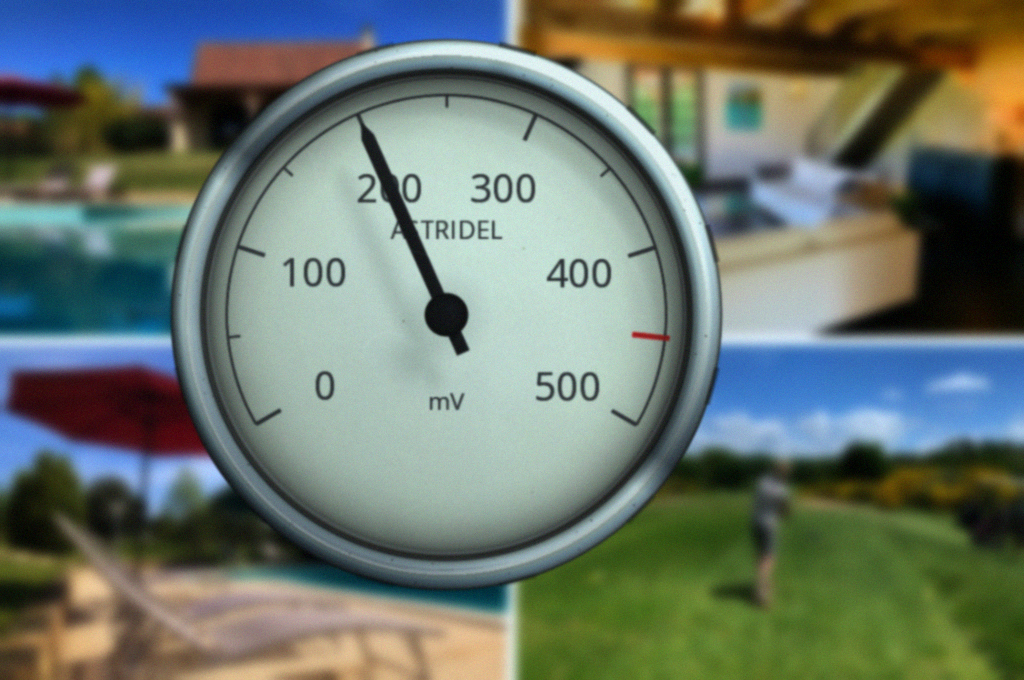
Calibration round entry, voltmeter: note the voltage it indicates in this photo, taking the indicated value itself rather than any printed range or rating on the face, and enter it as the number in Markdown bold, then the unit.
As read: **200** mV
